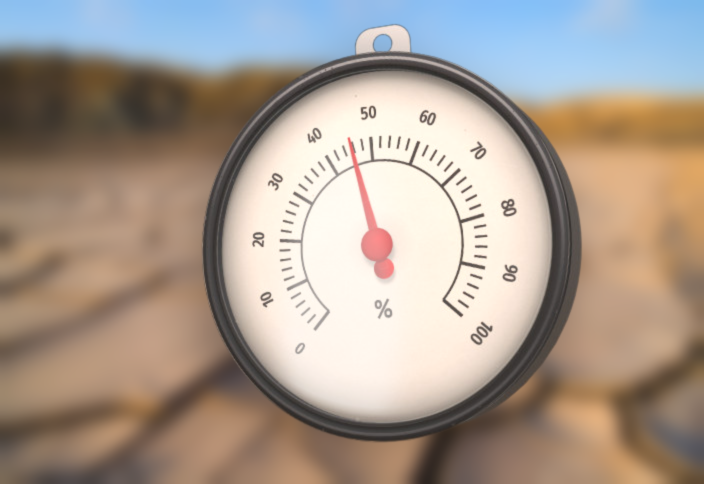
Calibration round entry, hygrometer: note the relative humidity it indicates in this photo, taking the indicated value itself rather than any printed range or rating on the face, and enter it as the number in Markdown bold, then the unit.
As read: **46** %
